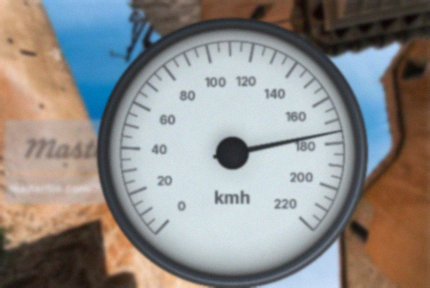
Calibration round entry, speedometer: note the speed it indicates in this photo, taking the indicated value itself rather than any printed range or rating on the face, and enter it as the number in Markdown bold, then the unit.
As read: **175** km/h
